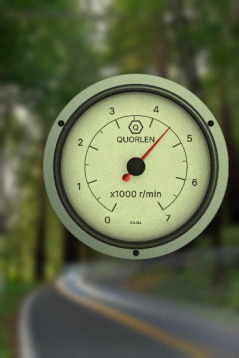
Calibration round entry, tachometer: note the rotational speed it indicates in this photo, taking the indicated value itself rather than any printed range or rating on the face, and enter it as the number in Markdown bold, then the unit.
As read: **4500** rpm
